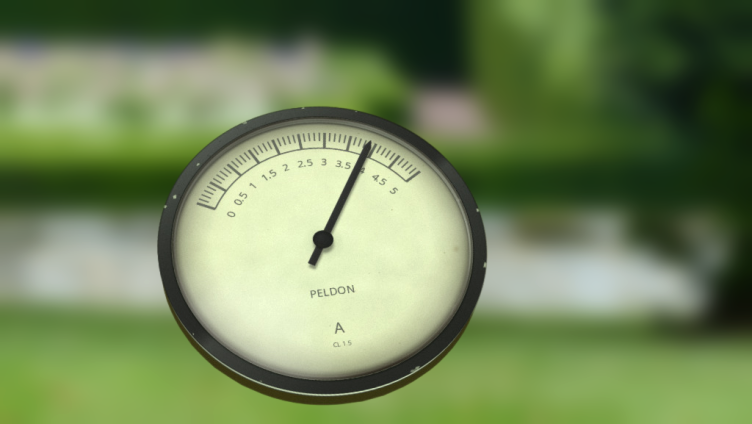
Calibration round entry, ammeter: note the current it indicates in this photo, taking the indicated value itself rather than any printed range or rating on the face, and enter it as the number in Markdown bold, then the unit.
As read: **3.9** A
